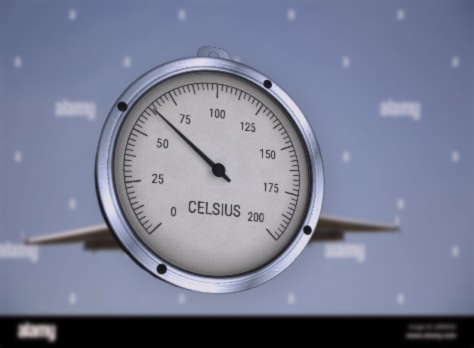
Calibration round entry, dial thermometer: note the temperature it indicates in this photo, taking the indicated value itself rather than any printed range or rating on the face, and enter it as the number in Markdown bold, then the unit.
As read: **62.5** °C
